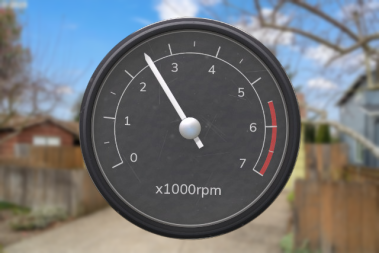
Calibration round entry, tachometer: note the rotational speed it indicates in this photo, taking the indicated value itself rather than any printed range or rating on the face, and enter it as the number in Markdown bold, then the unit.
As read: **2500** rpm
